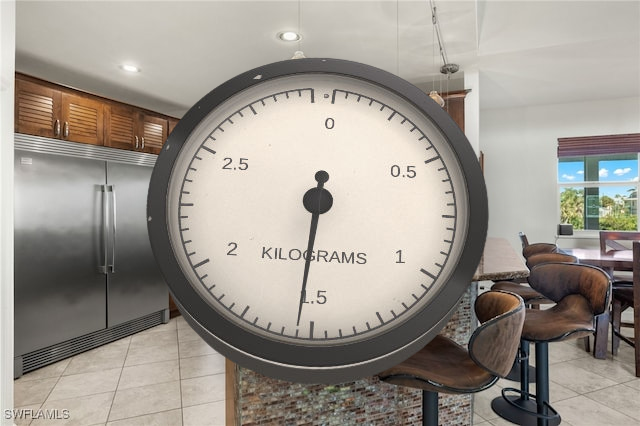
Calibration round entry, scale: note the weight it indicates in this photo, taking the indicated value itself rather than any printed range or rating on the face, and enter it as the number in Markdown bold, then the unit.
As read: **1.55** kg
